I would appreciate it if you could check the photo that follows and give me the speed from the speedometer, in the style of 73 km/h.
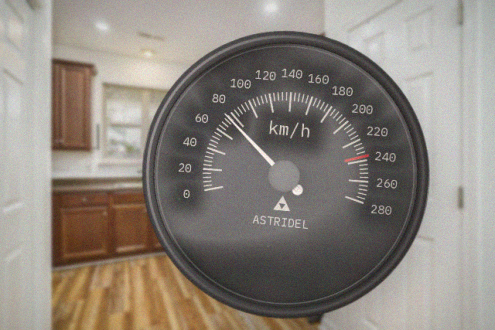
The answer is 76 km/h
